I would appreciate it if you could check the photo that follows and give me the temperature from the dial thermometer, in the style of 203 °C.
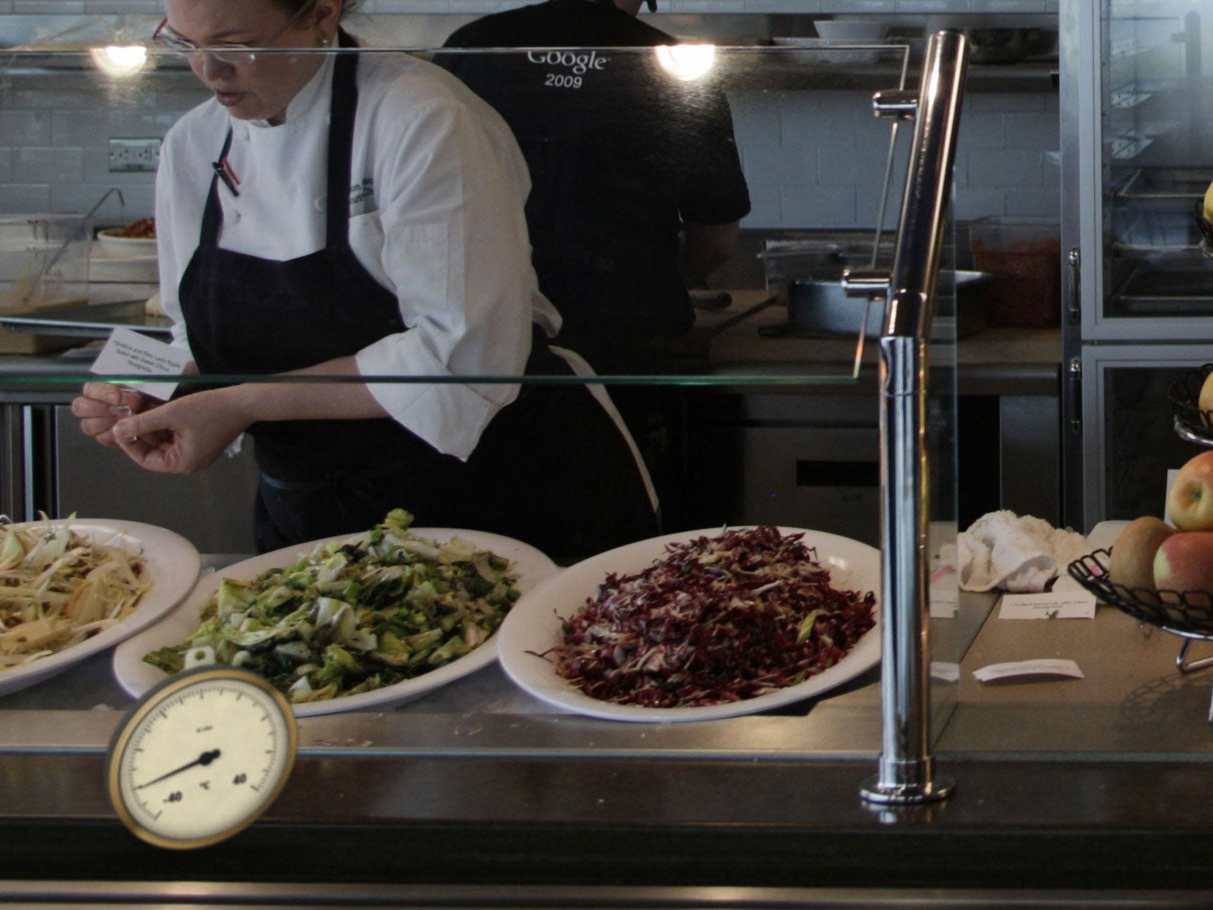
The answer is -30 °C
